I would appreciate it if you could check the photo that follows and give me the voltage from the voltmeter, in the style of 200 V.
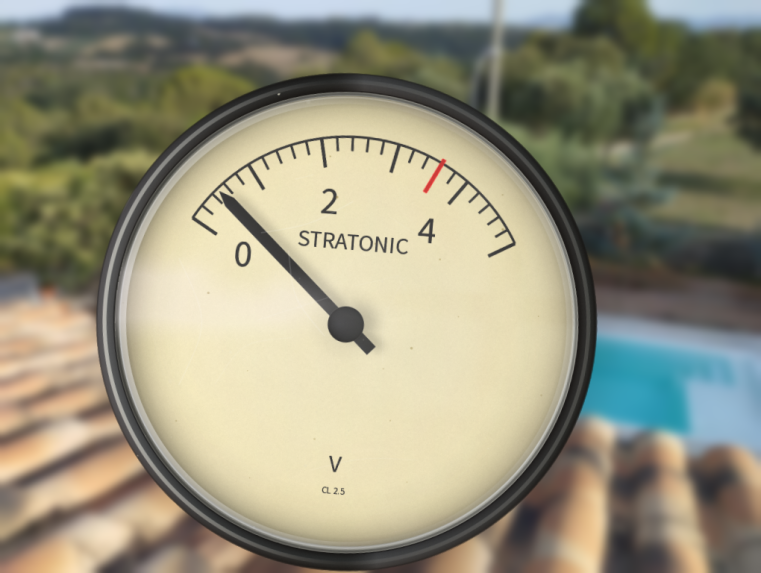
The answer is 0.5 V
